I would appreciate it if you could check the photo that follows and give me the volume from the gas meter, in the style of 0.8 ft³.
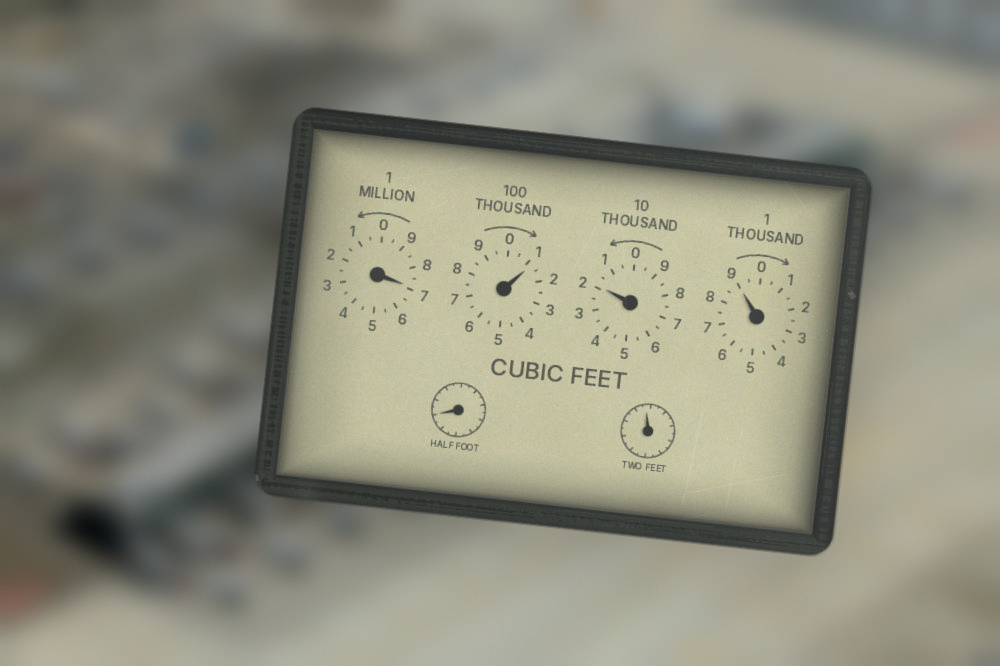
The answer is 711900 ft³
